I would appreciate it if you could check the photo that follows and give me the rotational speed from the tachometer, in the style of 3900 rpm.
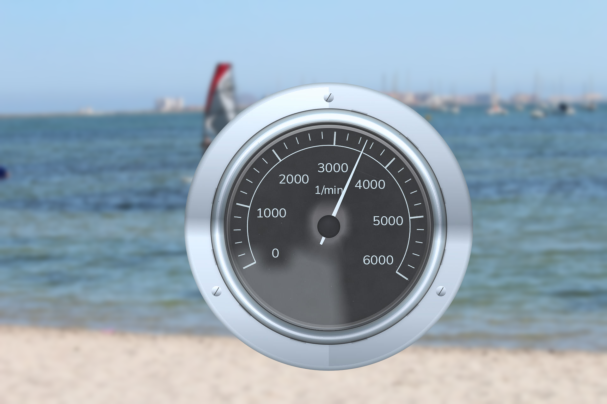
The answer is 3500 rpm
